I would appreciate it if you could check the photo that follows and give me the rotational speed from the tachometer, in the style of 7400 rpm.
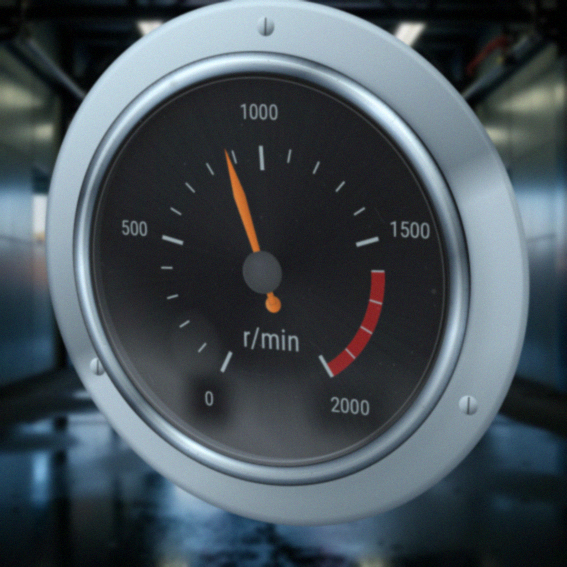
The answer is 900 rpm
